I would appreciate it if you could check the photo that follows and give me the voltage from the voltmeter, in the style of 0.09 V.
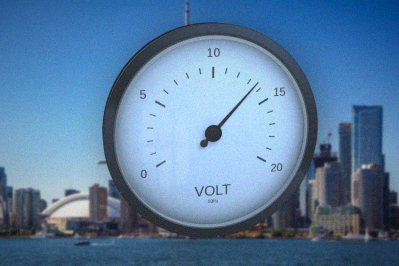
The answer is 13.5 V
